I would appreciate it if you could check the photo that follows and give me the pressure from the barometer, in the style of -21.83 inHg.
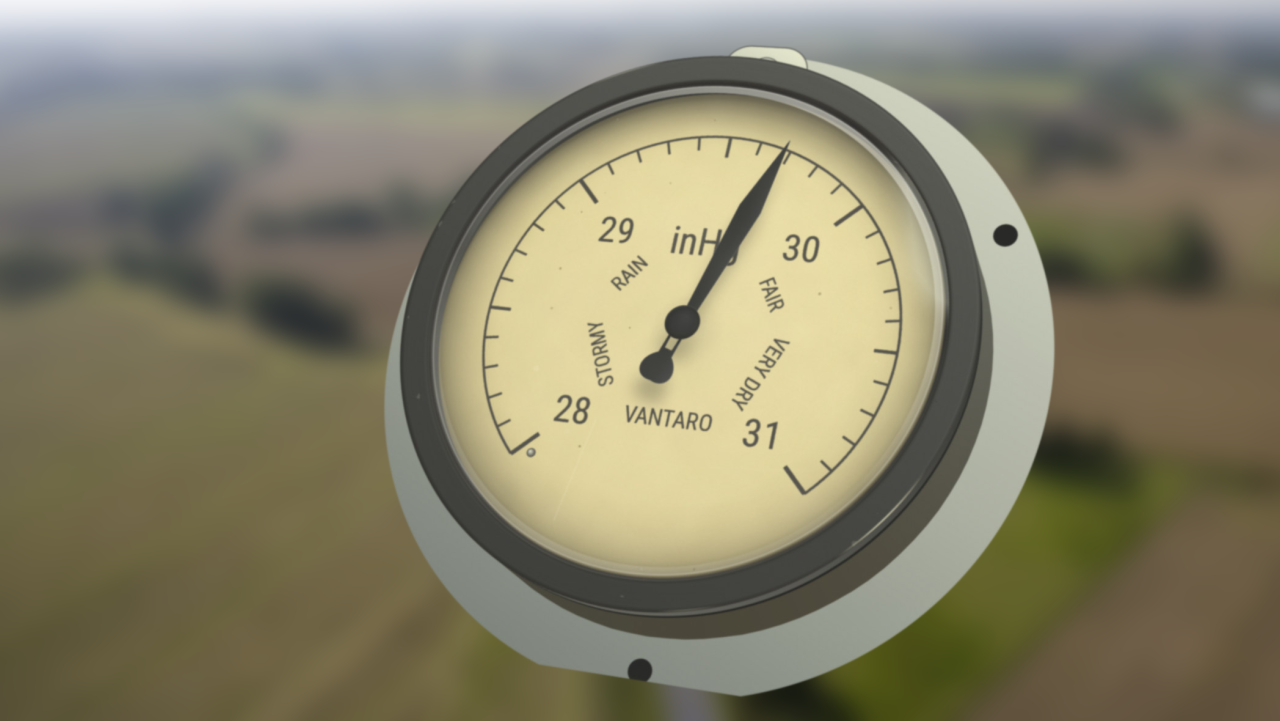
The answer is 29.7 inHg
